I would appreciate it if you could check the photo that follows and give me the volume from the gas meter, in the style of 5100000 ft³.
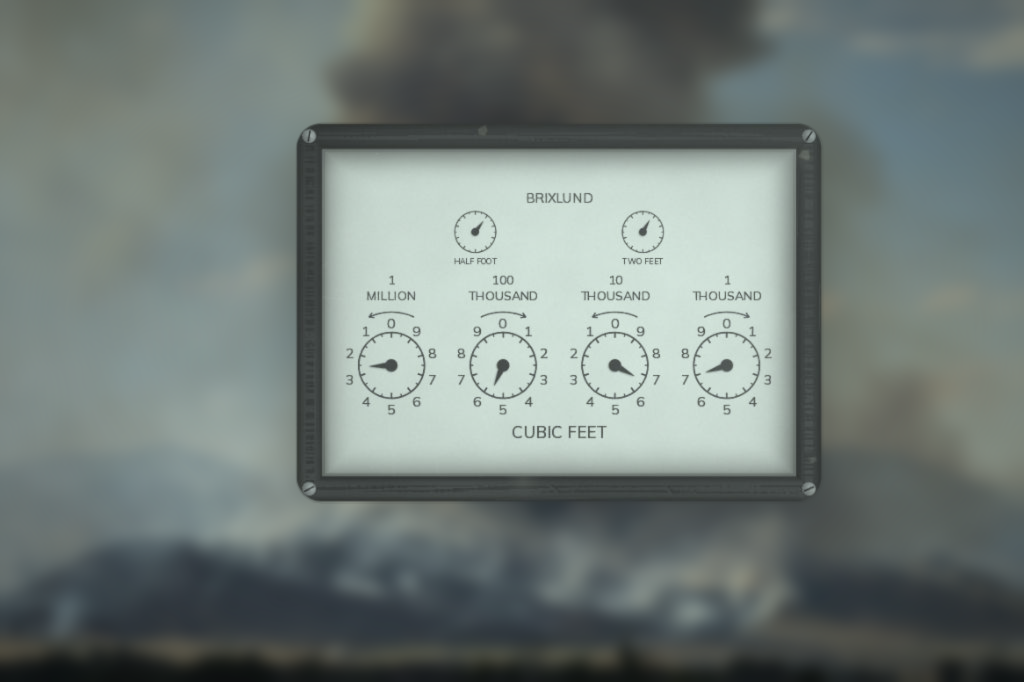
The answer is 256700 ft³
